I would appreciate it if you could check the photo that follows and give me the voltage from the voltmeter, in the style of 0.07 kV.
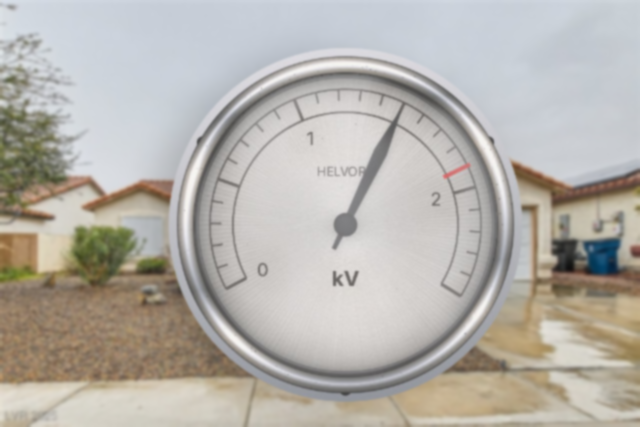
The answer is 1.5 kV
